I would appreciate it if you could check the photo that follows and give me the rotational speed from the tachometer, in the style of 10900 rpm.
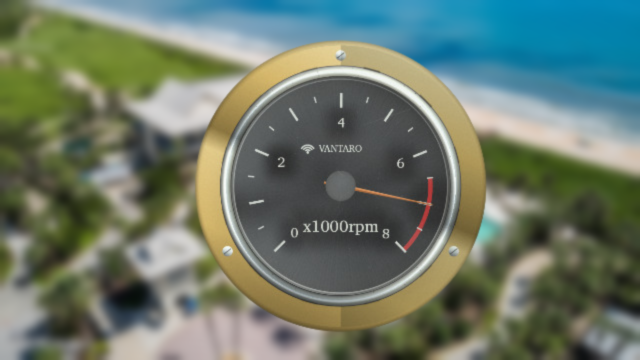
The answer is 7000 rpm
